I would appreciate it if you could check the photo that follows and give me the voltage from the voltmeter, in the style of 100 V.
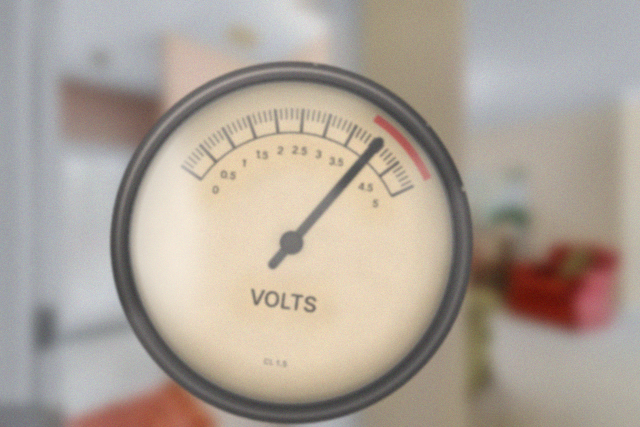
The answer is 4 V
